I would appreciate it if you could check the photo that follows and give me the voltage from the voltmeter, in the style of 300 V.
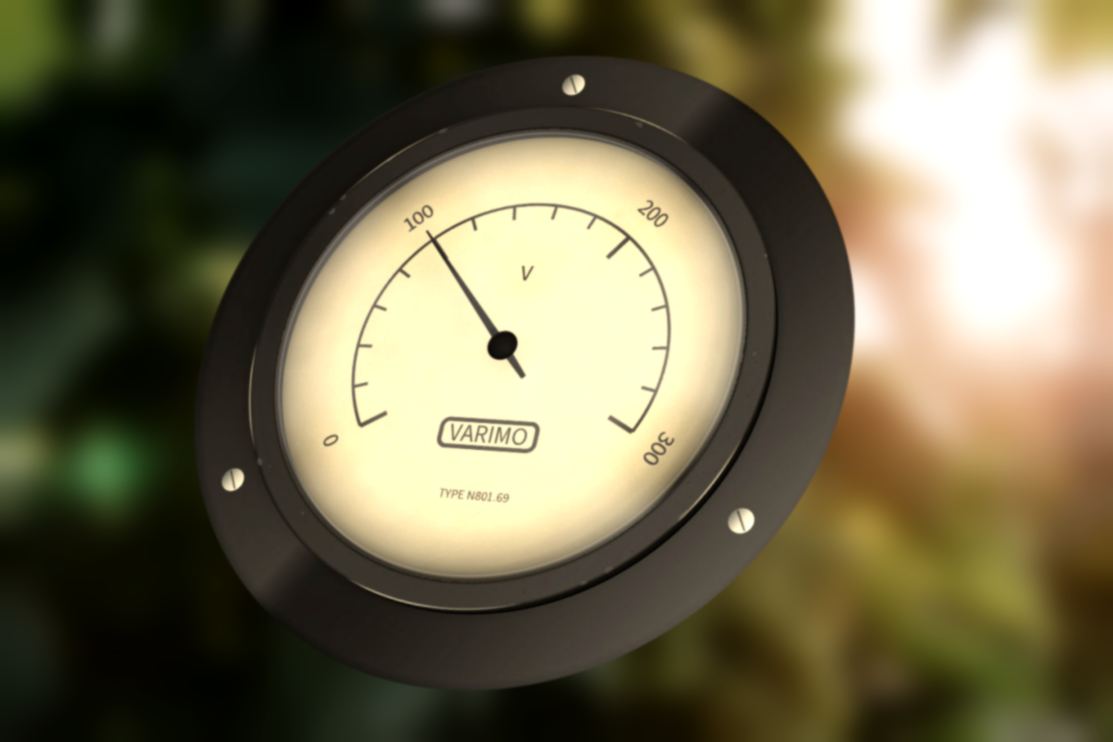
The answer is 100 V
